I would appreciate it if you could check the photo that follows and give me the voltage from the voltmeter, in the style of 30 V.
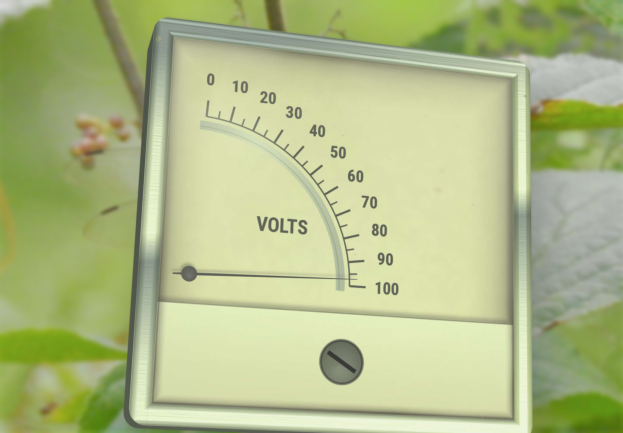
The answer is 97.5 V
